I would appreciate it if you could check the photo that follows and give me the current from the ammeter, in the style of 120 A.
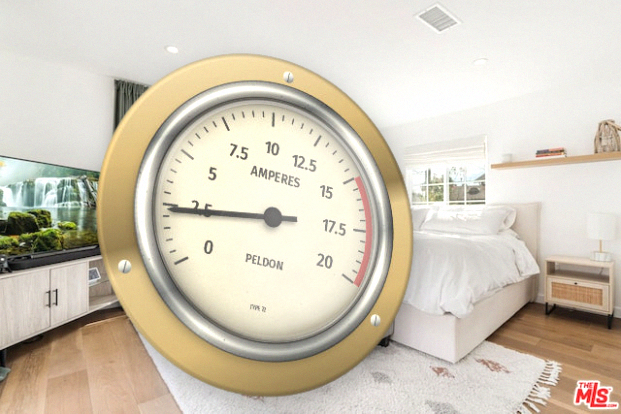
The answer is 2.25 A
